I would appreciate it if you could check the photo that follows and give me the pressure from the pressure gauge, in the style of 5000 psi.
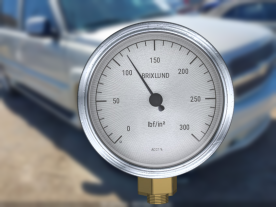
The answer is 115 psi
